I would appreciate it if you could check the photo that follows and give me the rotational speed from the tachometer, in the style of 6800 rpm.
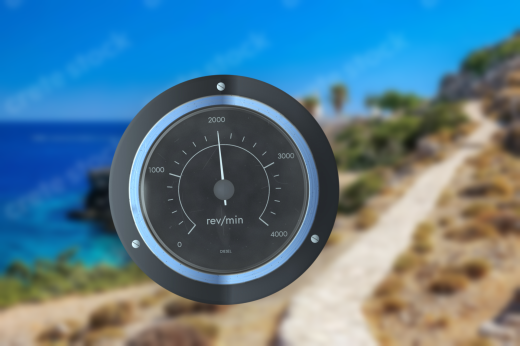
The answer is 2000 rpm
